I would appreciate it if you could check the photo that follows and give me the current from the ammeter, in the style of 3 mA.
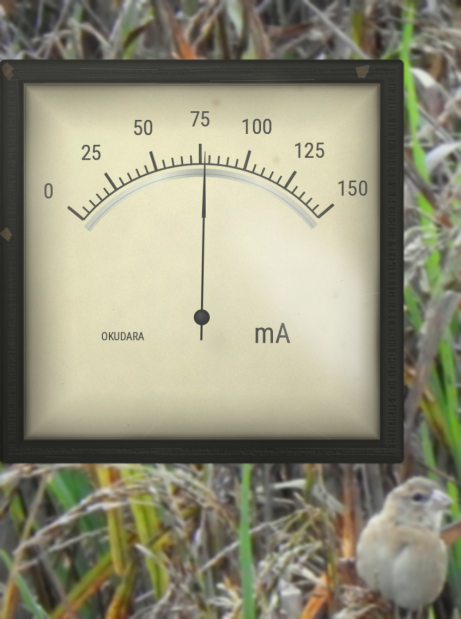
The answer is 77.5 mA
